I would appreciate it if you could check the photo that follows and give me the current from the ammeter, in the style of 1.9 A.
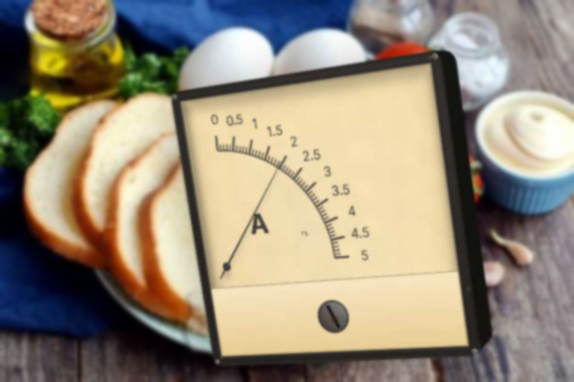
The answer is 2 A
